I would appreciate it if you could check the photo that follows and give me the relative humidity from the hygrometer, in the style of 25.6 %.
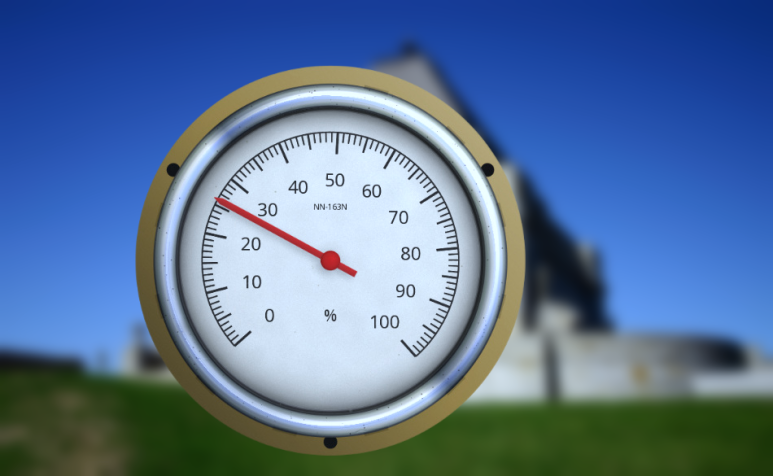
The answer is 26 %
